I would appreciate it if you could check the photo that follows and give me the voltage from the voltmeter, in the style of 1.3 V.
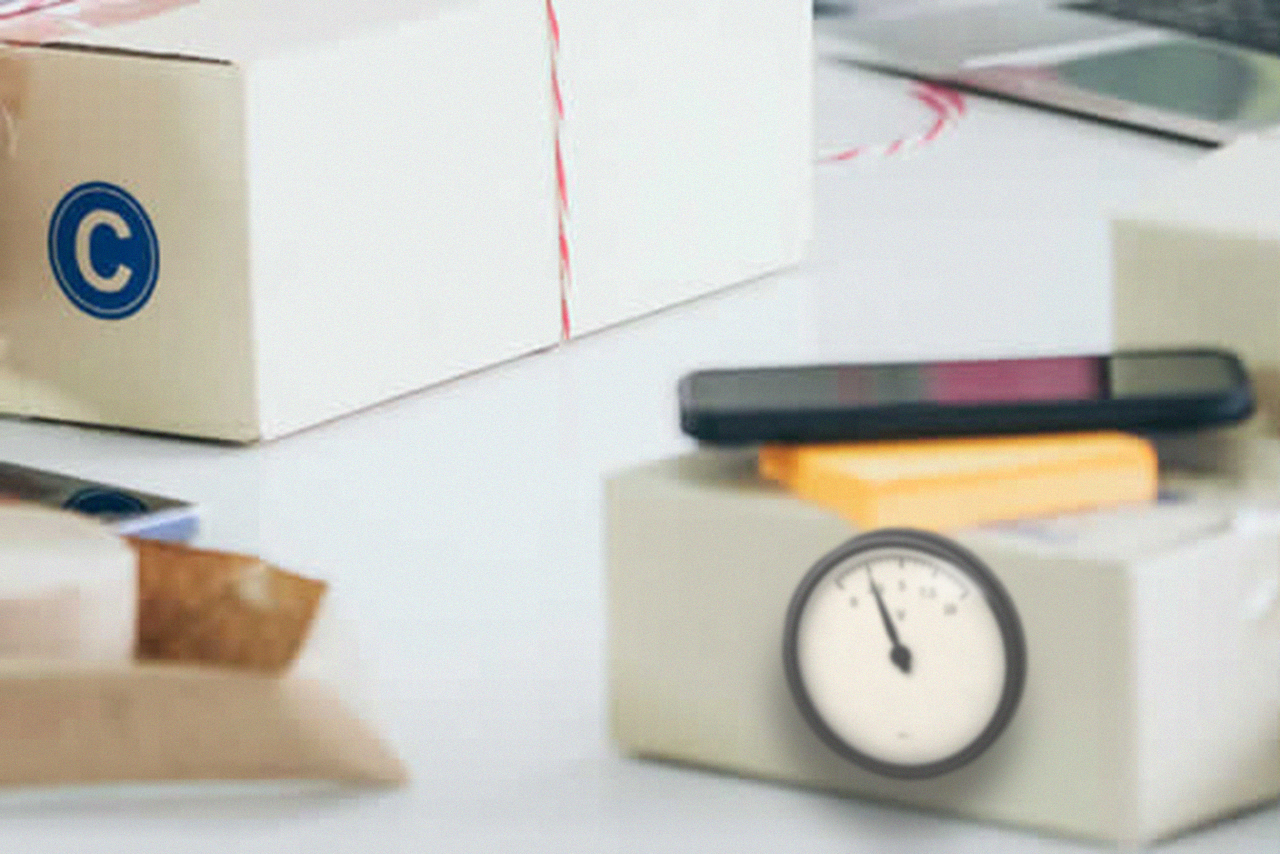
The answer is 2.5 V
